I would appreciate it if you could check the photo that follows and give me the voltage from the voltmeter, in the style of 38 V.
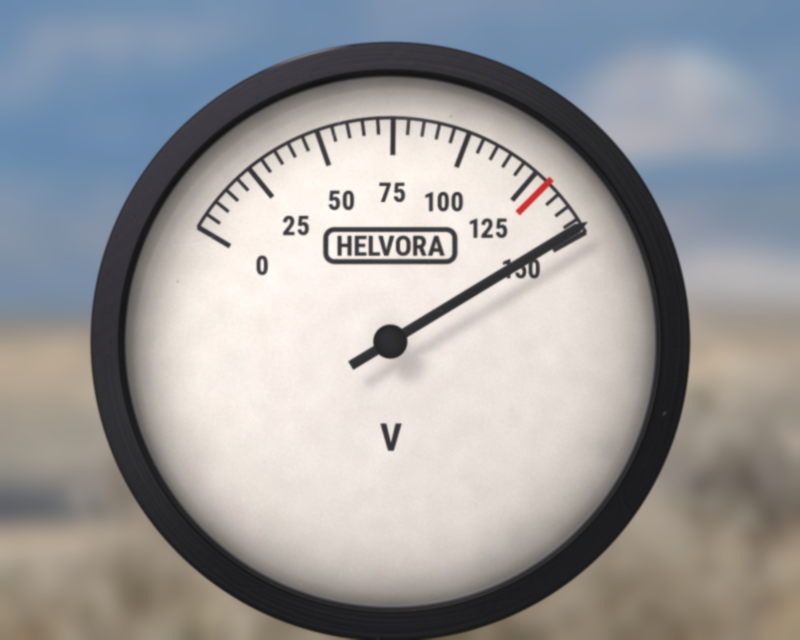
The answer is 147.5 V
